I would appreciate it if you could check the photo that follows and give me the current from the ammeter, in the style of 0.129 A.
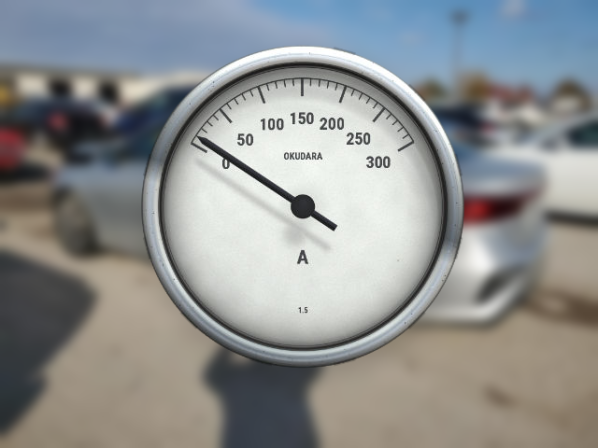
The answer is 10 A
